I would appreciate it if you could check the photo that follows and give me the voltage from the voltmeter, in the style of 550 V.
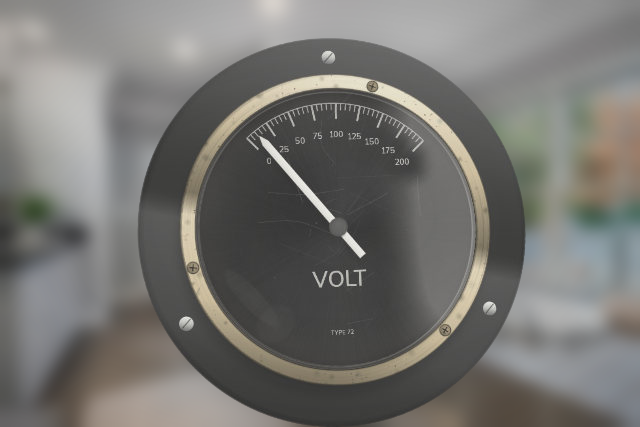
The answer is 10 V
